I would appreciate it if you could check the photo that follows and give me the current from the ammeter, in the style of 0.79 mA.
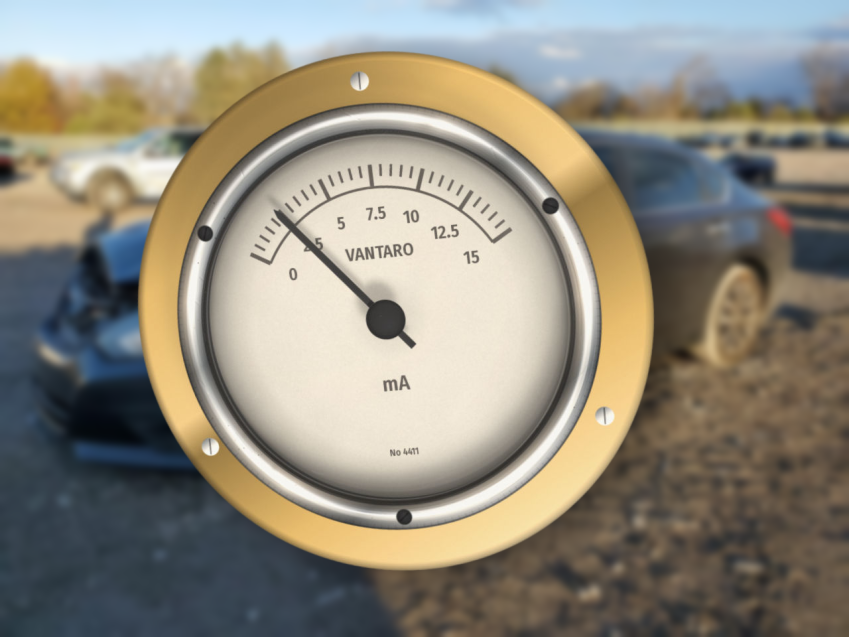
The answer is 2.5 mA
